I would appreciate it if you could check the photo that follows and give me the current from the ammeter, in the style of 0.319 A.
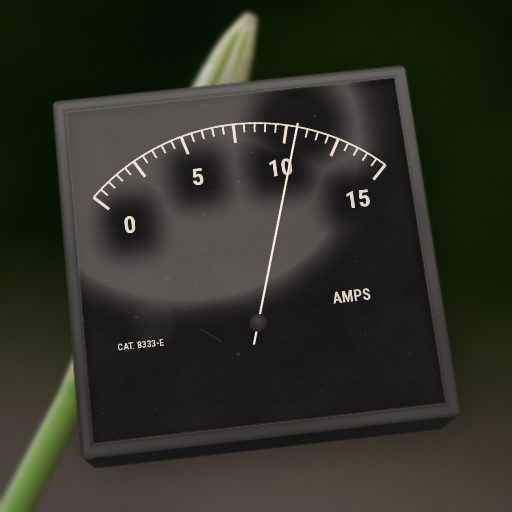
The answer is 10.5 A
